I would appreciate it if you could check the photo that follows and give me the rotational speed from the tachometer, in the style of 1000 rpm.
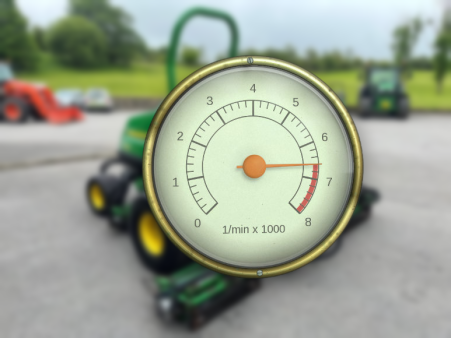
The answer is 6600 rpm
